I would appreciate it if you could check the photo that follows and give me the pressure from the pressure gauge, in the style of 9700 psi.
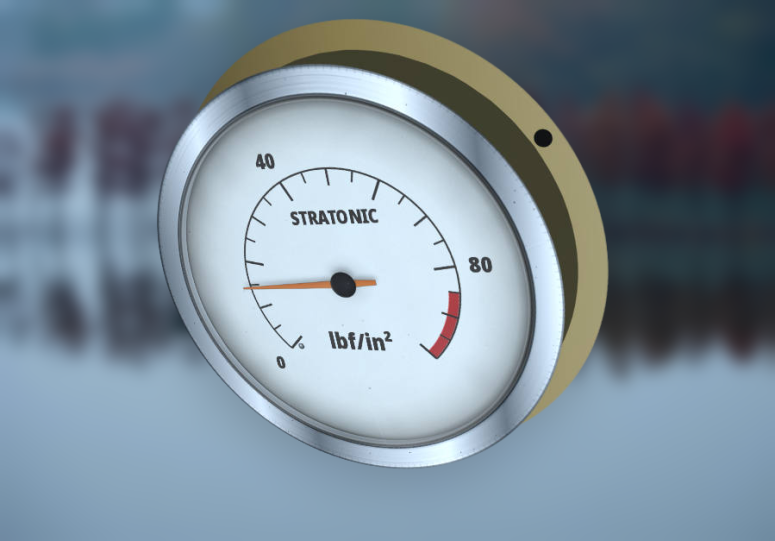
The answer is 15 psi
